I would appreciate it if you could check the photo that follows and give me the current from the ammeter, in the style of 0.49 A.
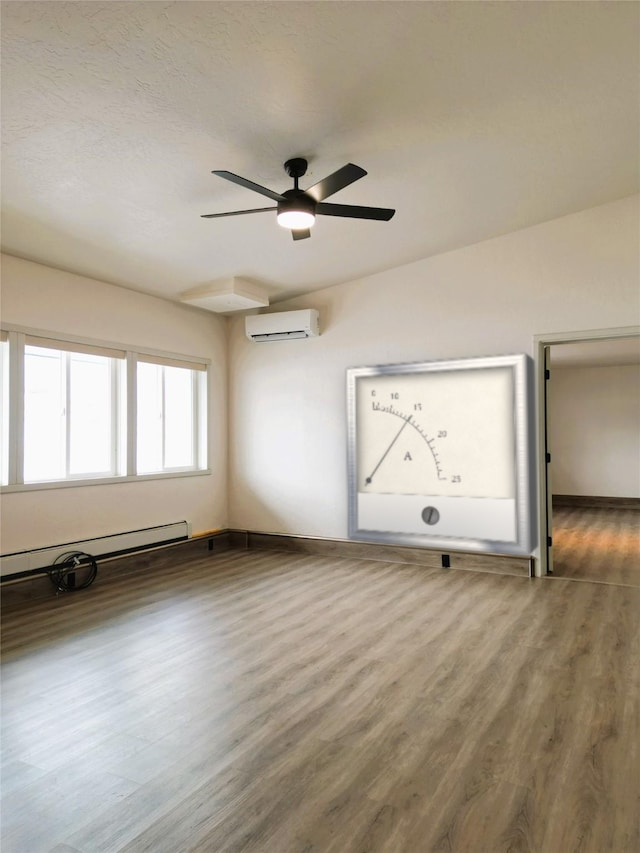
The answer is 15 A
